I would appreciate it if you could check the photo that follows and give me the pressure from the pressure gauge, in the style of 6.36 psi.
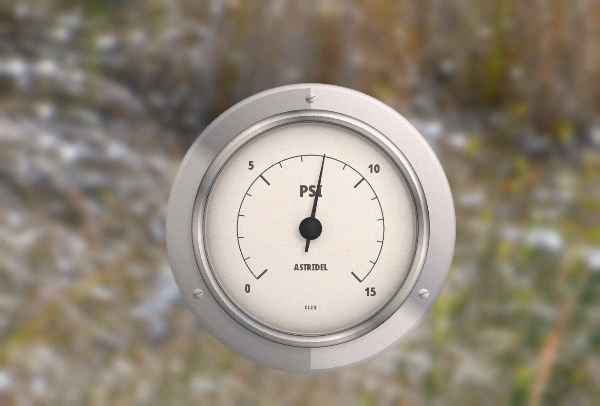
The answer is 8 psi
